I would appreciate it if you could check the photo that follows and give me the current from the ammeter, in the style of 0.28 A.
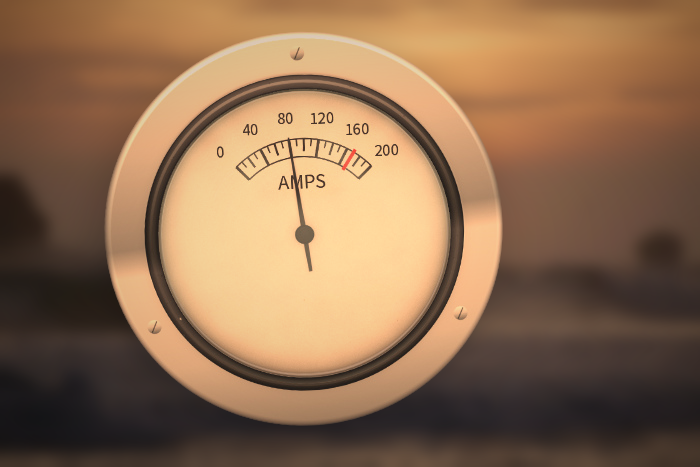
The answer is 80 A
